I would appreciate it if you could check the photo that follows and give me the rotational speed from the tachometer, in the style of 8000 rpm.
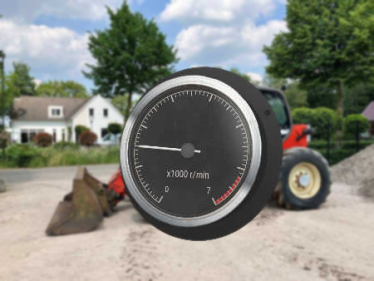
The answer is 1500 rpm
